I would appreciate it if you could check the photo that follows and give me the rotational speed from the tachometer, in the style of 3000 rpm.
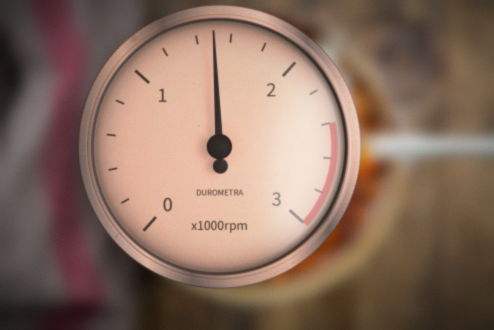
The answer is 1500 rpm
